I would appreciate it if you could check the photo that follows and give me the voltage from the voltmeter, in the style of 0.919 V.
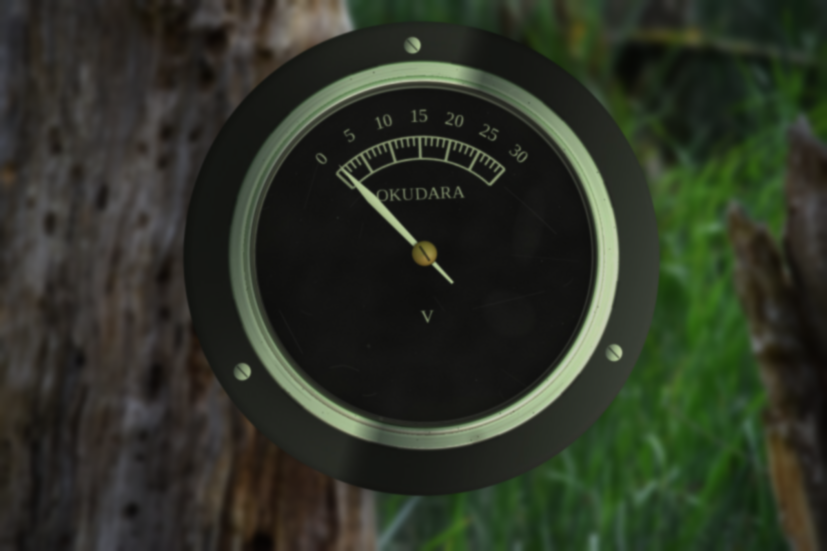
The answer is 1 V
